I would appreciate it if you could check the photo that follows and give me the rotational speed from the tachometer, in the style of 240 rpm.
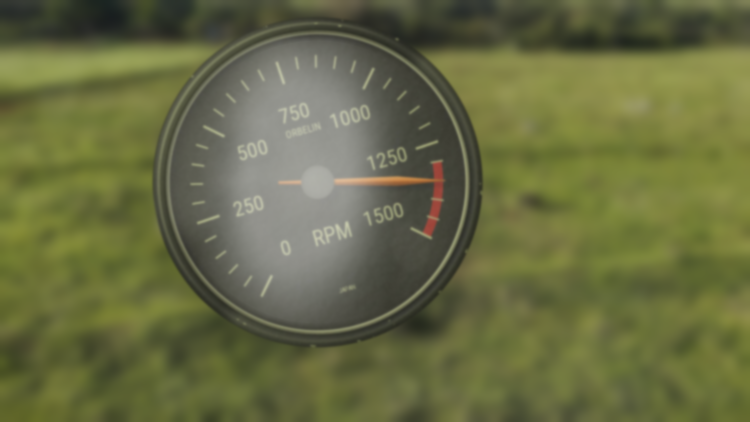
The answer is 1350 rpm
